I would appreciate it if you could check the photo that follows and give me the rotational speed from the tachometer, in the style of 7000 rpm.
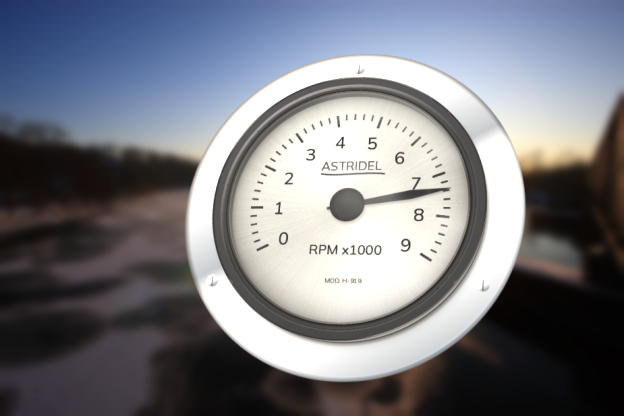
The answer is 7400 rpm
